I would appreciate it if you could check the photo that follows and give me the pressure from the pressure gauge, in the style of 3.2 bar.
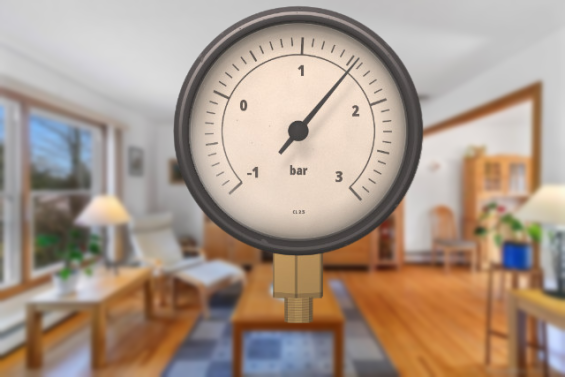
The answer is 1.55 bar
